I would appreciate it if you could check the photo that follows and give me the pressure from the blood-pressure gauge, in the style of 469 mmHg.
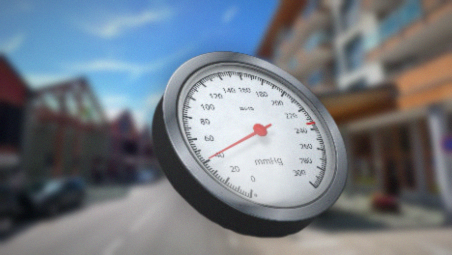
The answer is 40 mmHg
